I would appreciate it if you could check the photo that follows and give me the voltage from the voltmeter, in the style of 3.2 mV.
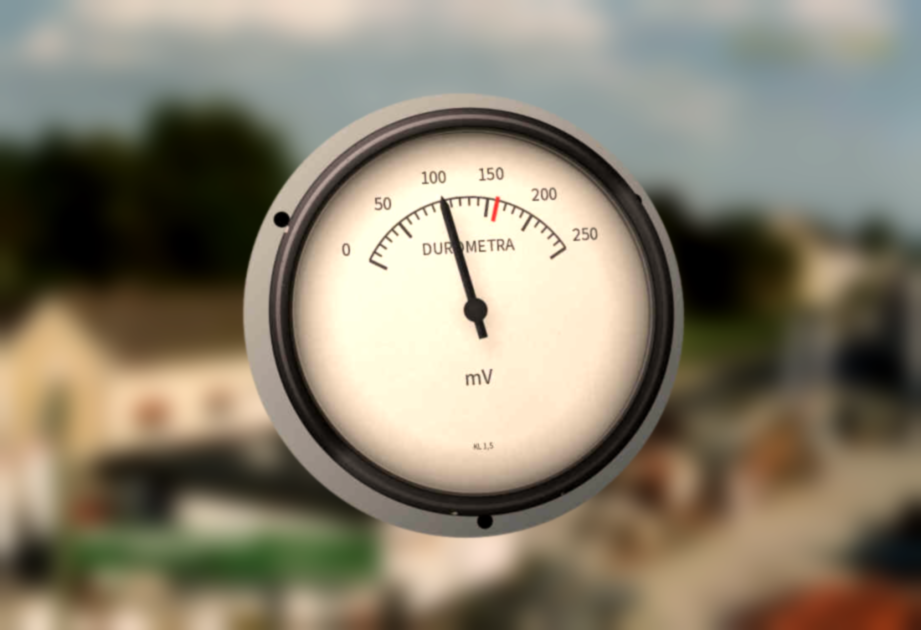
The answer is 100 mV
